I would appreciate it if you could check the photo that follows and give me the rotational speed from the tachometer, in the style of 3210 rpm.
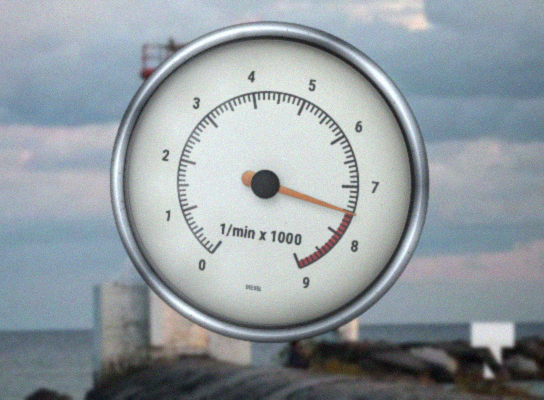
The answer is 7500 rpm
